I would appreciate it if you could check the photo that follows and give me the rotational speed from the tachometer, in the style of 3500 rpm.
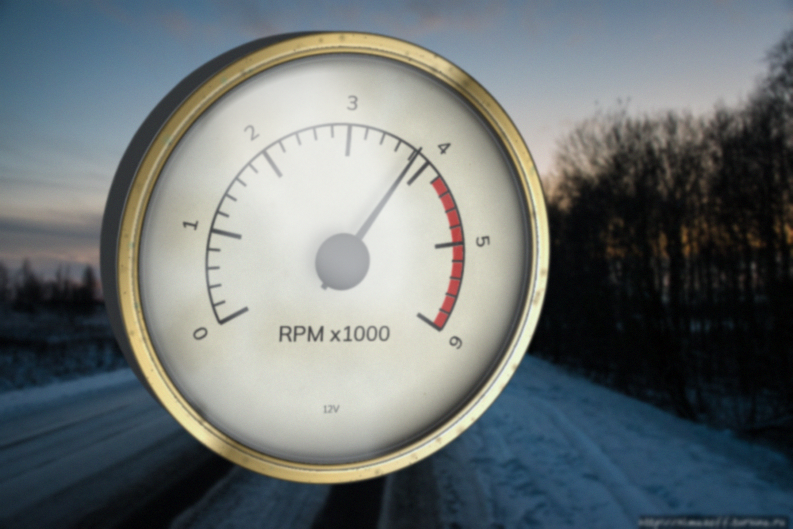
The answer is 3800 rpm
